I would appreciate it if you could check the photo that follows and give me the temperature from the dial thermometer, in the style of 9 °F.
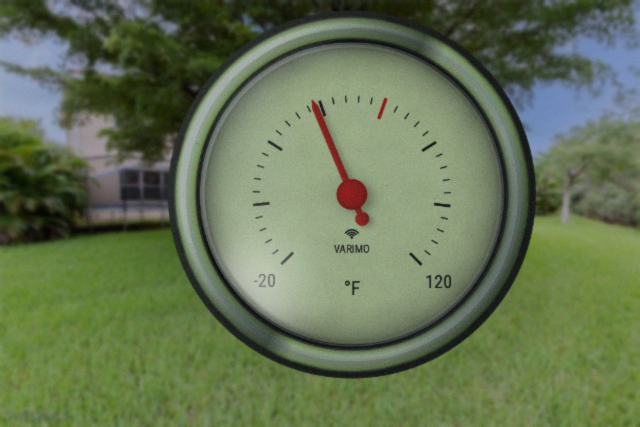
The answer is 38 °F
